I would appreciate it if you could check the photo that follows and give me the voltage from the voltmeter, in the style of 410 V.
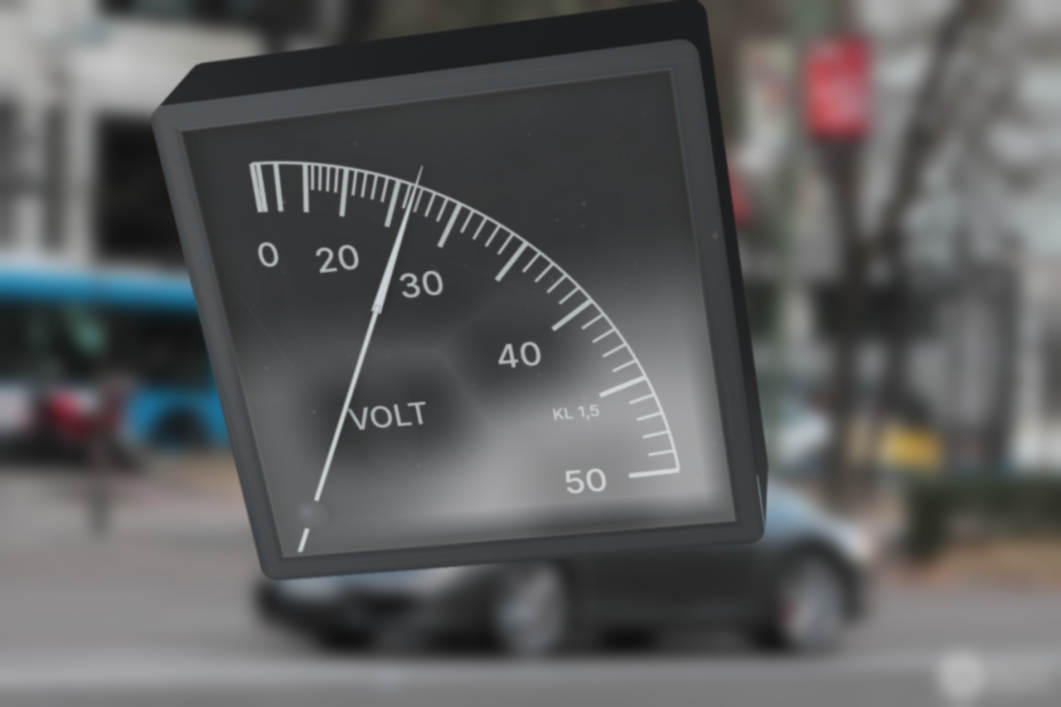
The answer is 26.5 V
